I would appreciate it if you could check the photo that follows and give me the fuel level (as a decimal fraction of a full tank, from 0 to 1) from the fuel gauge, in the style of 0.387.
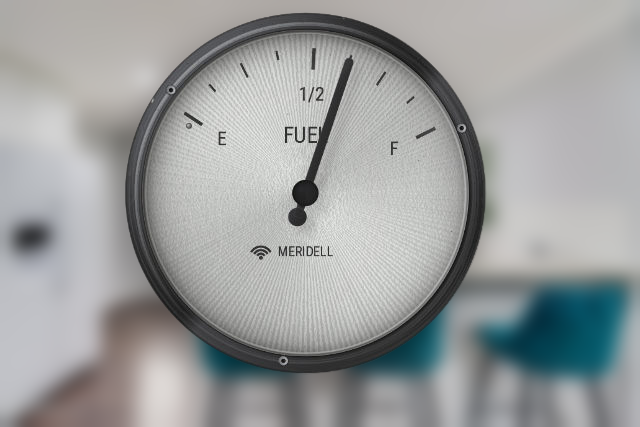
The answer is 0.625
